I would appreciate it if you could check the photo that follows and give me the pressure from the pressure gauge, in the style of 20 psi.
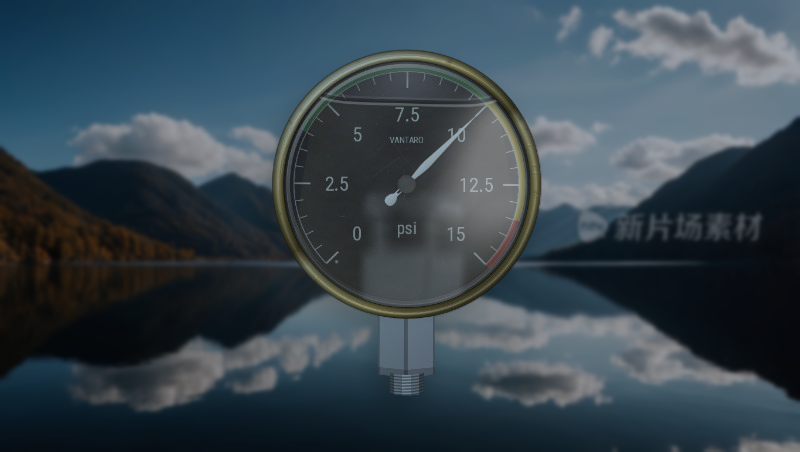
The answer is 10 psi
